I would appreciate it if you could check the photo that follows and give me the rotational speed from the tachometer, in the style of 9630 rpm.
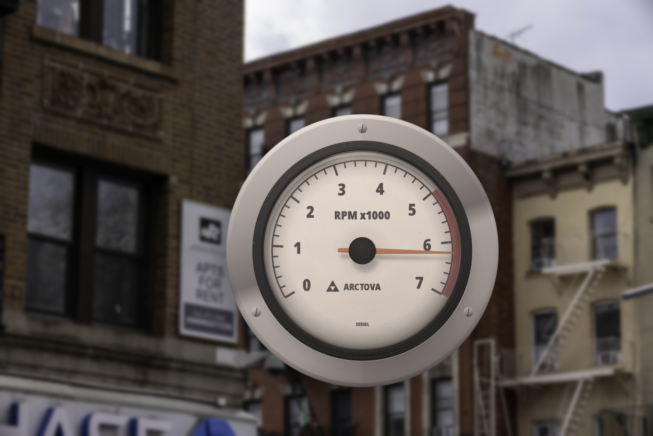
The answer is 6200 rpm
